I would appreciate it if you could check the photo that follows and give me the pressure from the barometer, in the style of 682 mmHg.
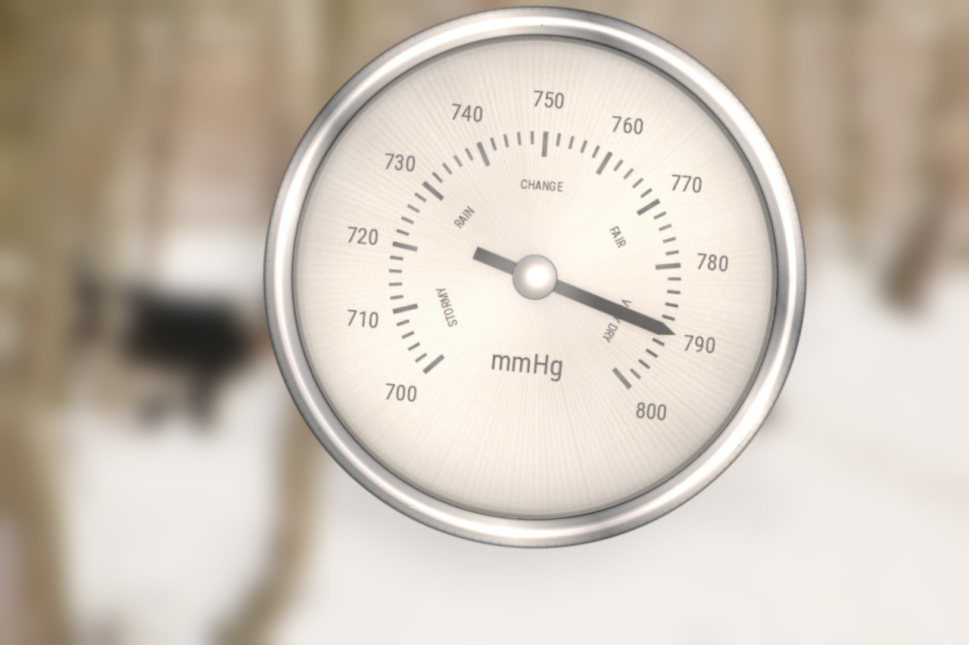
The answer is 790 mmHg
